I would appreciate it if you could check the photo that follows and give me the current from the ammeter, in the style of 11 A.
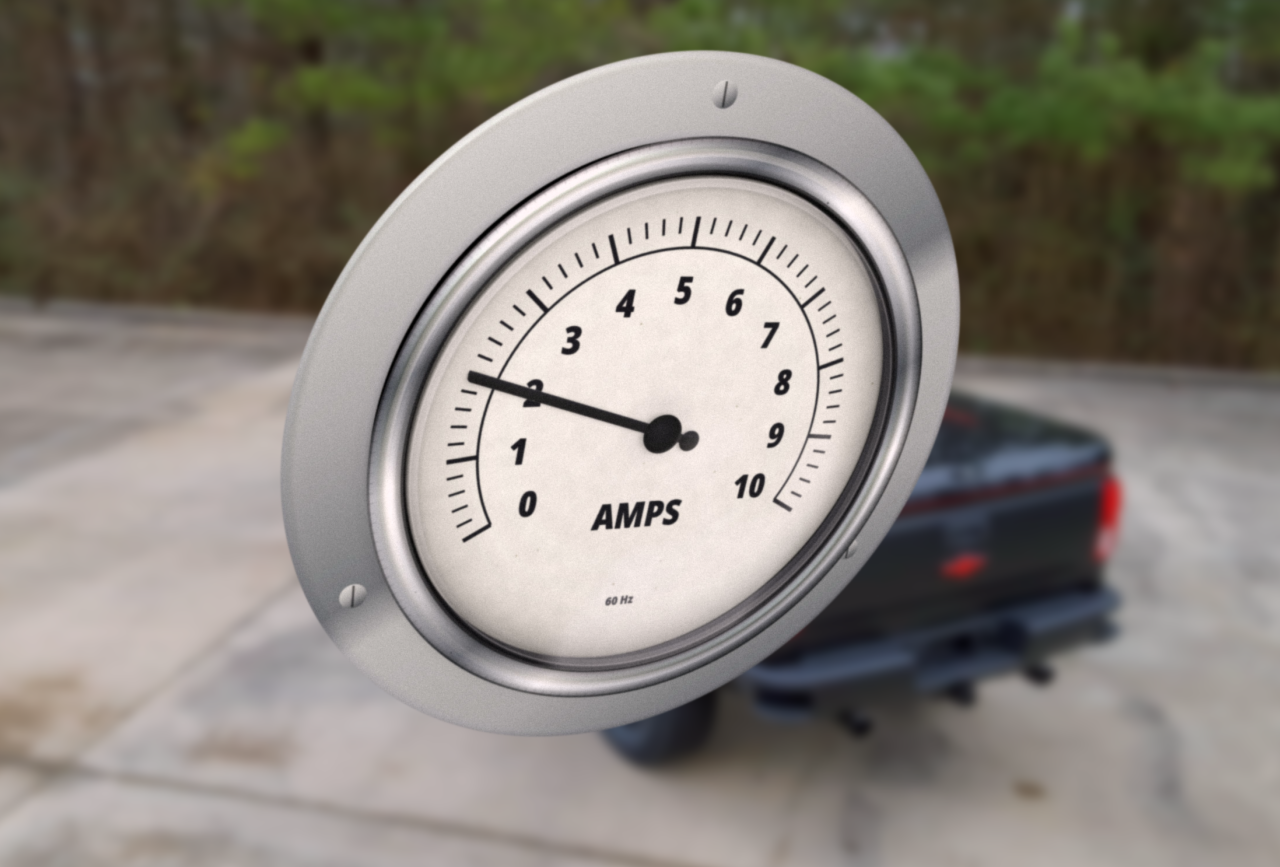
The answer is 2 A
